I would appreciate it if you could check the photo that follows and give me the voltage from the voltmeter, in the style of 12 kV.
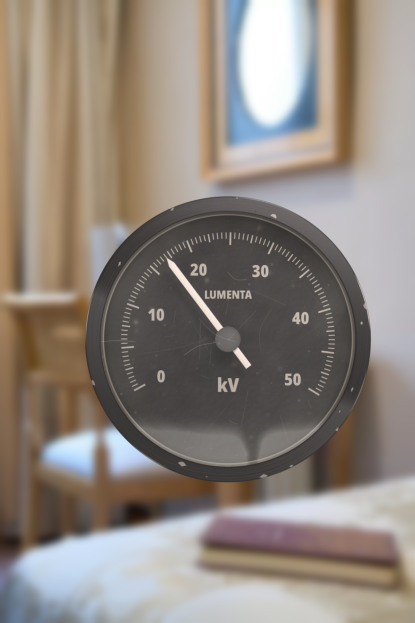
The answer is 17 kV
